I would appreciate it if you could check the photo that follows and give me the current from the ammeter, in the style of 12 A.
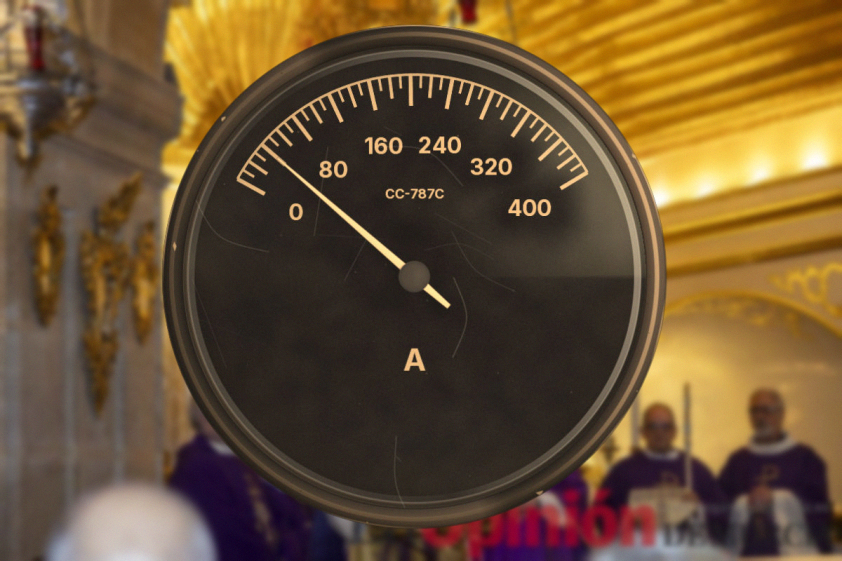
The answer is 40 A
